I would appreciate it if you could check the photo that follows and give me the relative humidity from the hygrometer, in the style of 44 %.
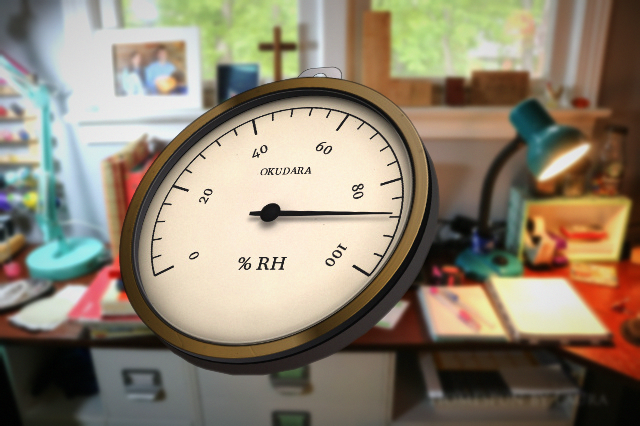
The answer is 88 %
